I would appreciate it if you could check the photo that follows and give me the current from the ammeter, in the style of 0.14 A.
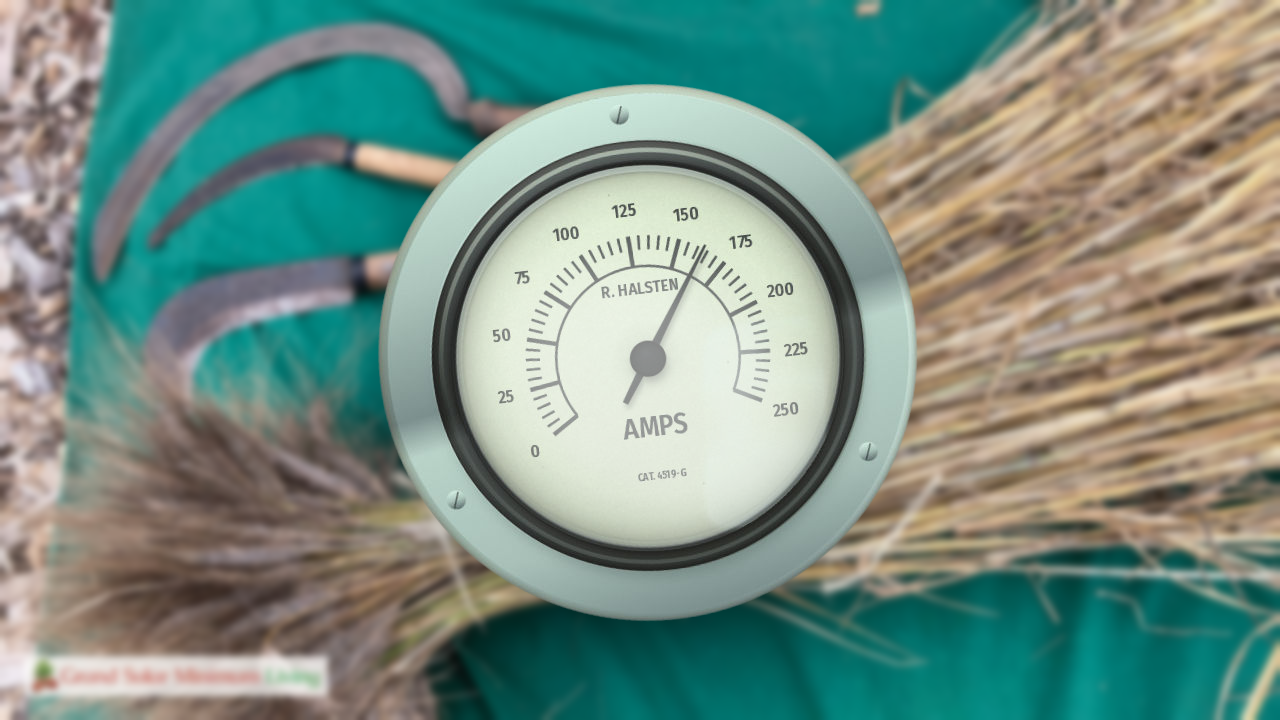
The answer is 162.5 A
